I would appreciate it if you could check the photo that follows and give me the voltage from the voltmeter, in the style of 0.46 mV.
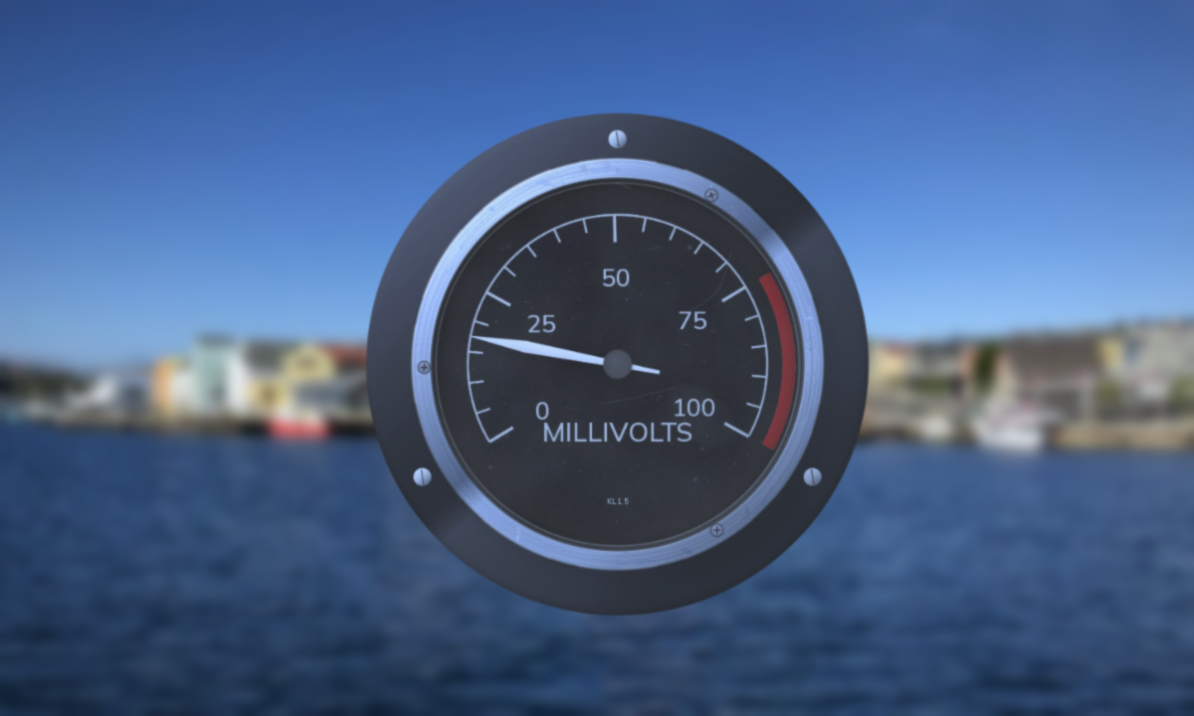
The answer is 17.5 mV
